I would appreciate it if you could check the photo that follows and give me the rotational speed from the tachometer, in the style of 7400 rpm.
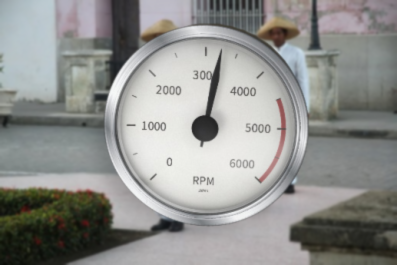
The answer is 3250 rpm
